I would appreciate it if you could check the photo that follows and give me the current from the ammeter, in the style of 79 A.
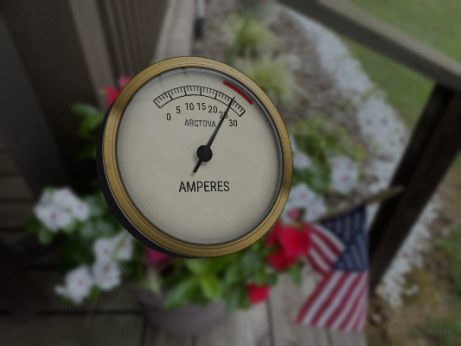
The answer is 25 A
